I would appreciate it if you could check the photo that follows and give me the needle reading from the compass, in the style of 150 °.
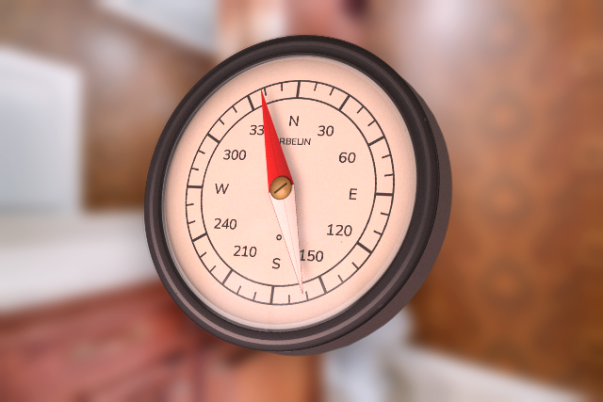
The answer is 340 °
